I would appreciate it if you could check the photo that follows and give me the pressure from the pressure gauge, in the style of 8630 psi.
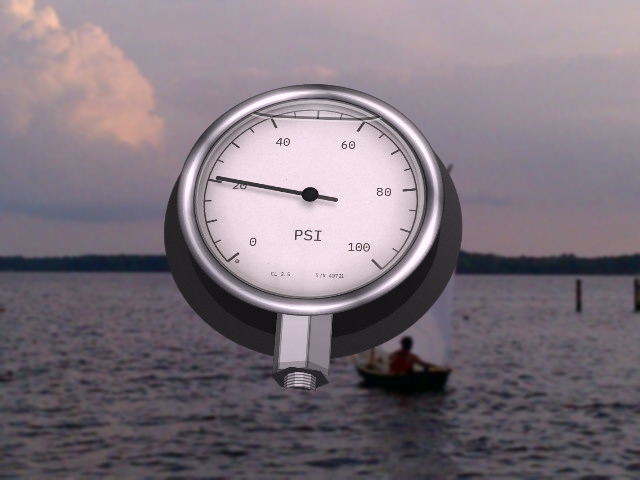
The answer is 20 psi
